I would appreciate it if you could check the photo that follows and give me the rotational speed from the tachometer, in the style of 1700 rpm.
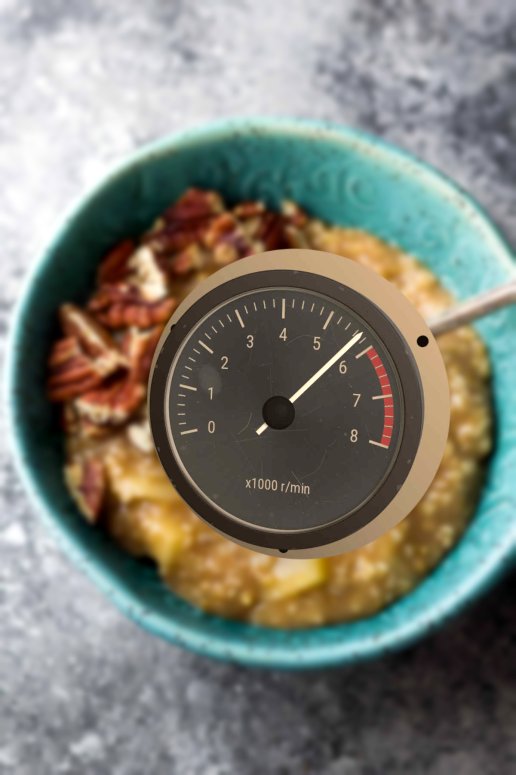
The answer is 5700 rpm
